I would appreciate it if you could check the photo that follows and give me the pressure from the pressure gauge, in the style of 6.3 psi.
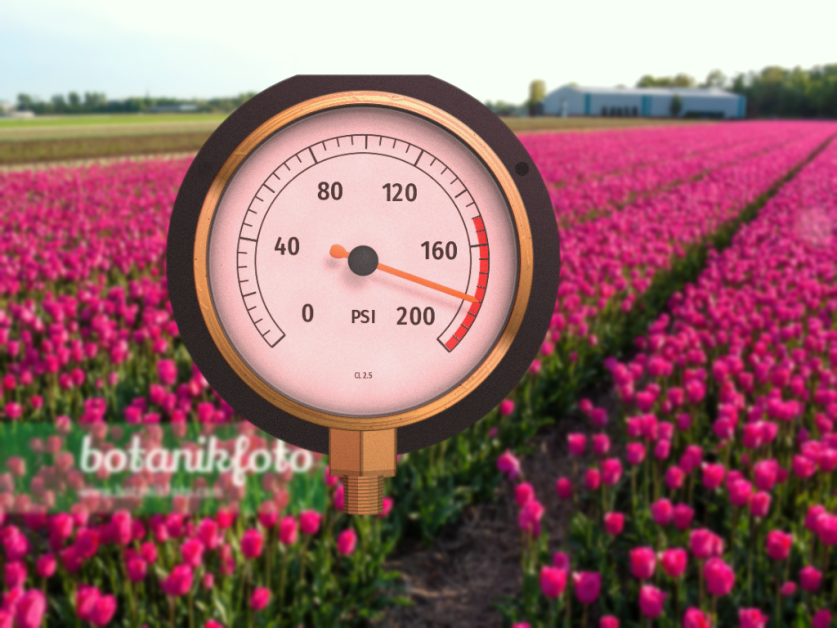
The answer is 180 psi
